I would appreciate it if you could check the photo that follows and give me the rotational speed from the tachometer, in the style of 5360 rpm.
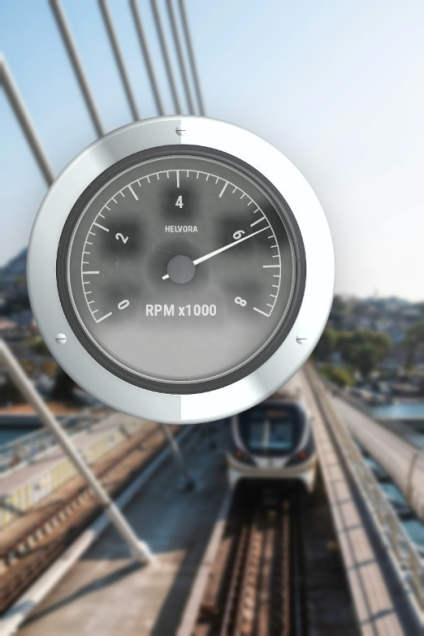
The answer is 6200 rpm
